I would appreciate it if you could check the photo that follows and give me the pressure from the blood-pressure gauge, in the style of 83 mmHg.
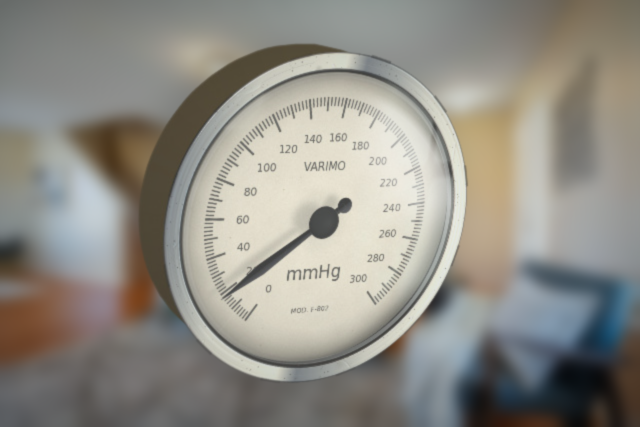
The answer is 20 mmHg
